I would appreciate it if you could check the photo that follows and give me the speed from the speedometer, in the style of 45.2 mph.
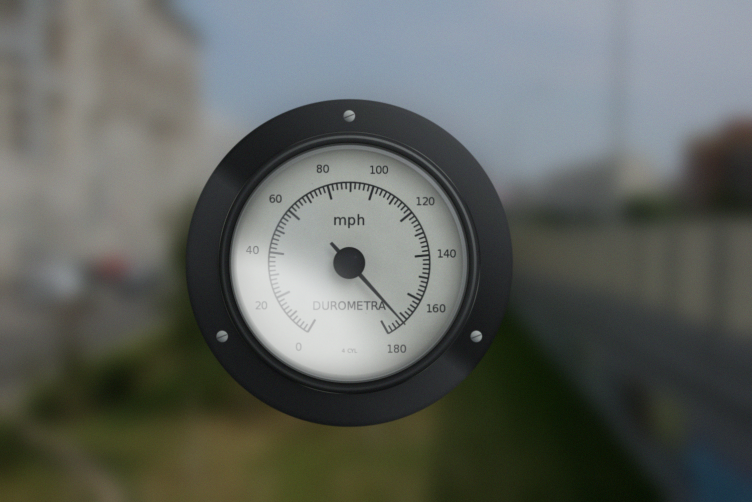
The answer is 172 mph
